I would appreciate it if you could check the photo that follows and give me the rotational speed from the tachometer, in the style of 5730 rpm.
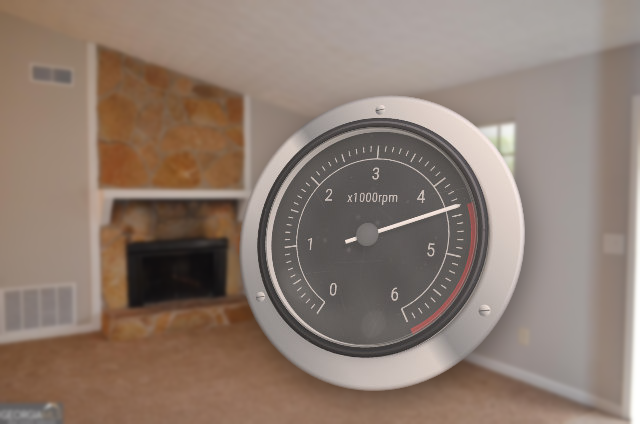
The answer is 4400 rpm
